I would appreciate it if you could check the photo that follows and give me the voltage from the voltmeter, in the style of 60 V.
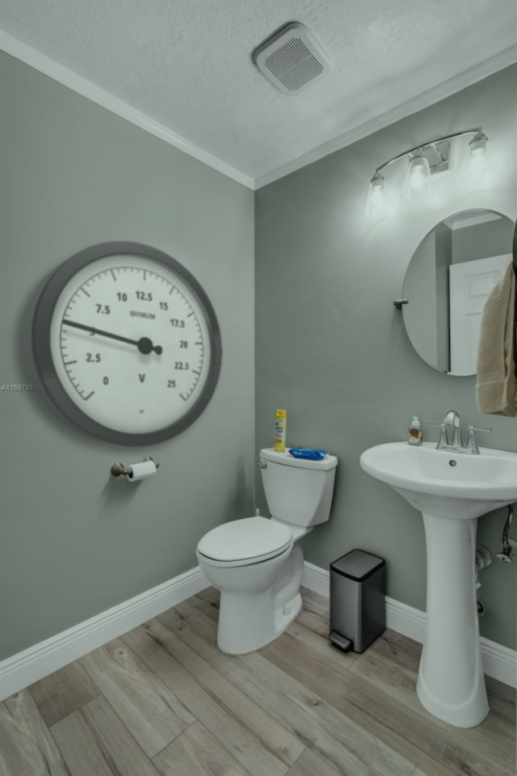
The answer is 5 V
